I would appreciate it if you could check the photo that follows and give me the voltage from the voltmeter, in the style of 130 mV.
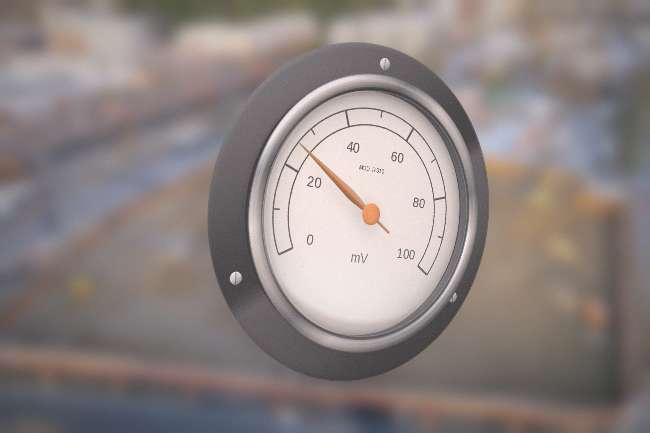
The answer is 25 mV
